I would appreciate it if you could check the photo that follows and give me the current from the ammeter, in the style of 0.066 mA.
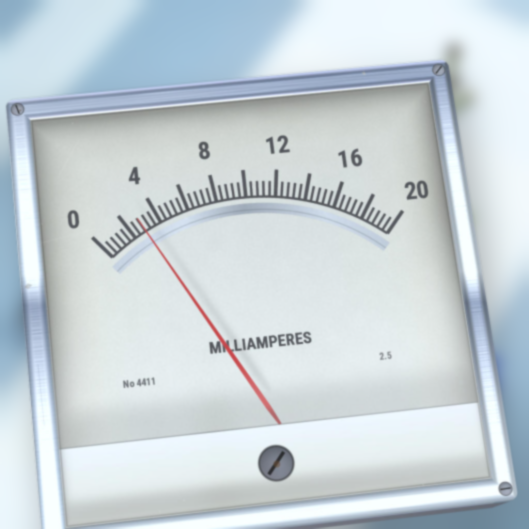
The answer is 2.8 mA
